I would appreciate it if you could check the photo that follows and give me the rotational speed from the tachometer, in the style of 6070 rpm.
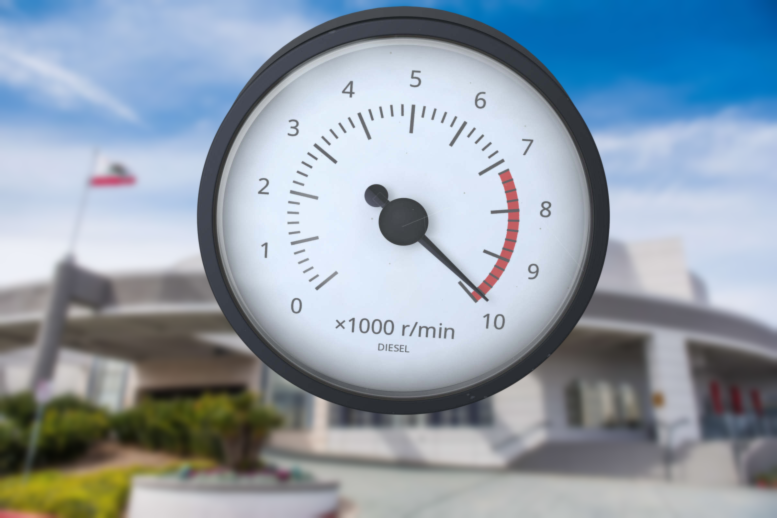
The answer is 9800 rpm
